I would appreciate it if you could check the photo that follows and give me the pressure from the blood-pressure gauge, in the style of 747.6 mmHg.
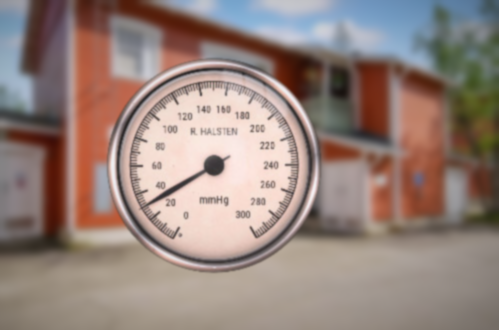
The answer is 30 mmHg
